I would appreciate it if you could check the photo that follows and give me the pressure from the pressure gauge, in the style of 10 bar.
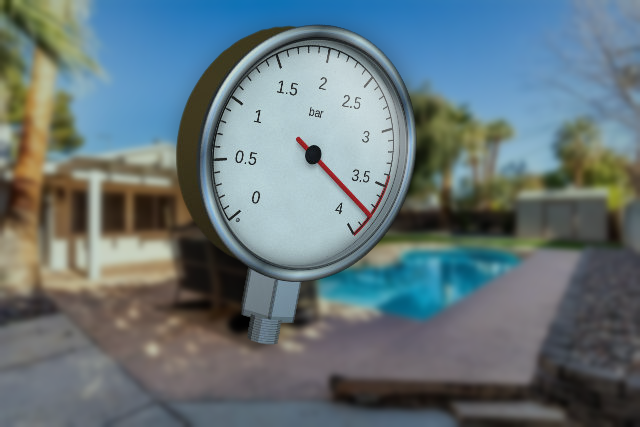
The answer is 3.8 bar
